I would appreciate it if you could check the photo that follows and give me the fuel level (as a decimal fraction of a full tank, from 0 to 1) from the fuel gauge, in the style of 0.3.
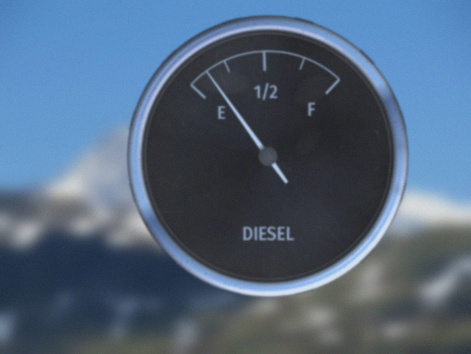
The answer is 0.125
